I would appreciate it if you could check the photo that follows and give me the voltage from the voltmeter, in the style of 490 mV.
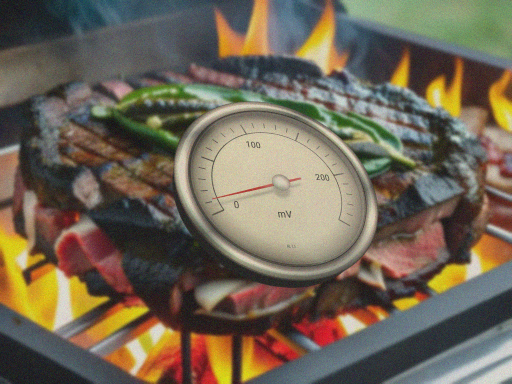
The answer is 10 mV
